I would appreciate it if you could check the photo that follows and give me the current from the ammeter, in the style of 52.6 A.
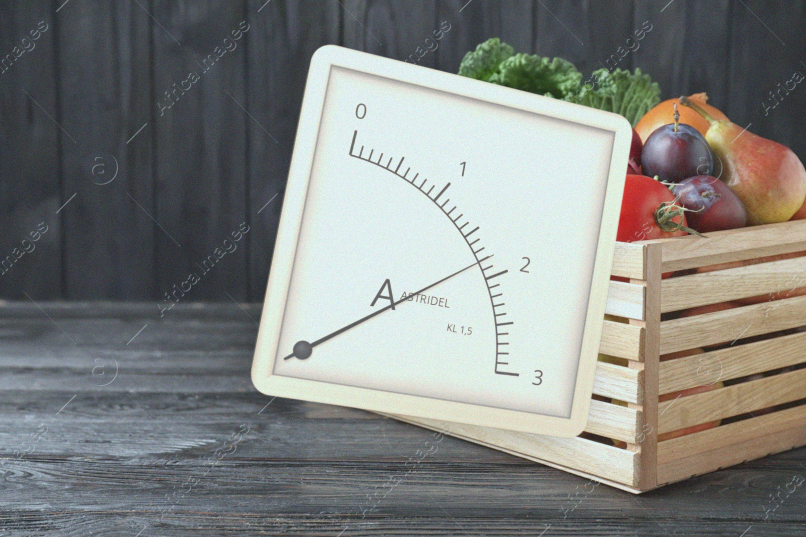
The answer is 1.8 A
